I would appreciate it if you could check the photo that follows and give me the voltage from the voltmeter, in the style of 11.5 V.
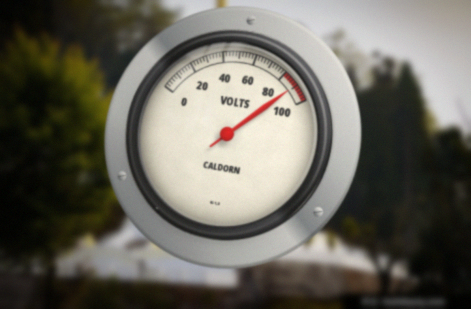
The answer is 90 V
